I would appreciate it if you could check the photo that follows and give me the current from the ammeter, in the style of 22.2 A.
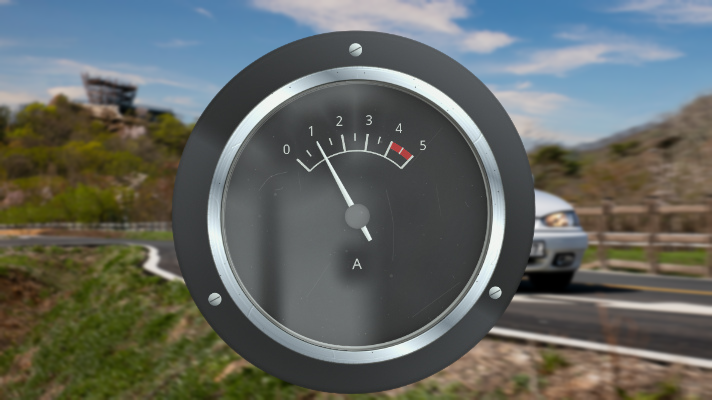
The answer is 1 A
